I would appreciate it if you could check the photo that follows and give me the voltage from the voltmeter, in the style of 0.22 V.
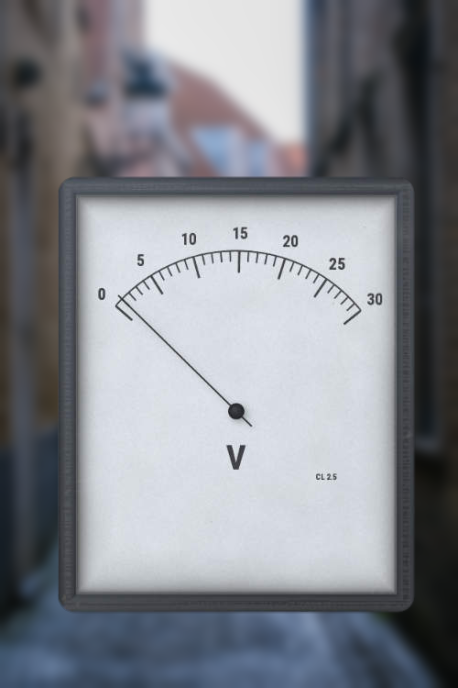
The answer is 1 V
